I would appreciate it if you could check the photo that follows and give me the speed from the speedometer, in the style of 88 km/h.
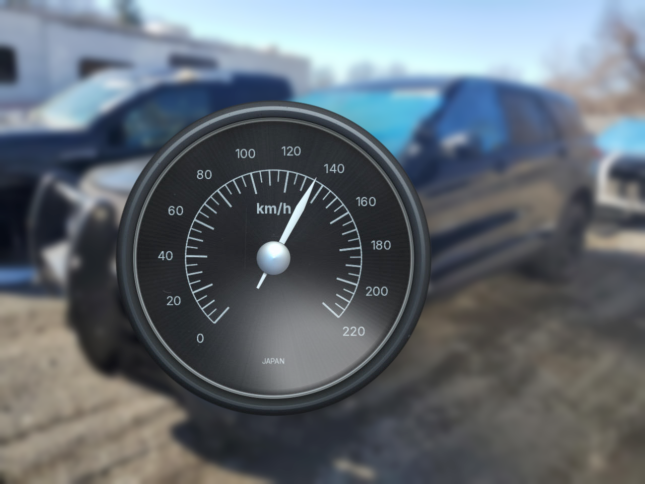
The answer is 135 km/h
